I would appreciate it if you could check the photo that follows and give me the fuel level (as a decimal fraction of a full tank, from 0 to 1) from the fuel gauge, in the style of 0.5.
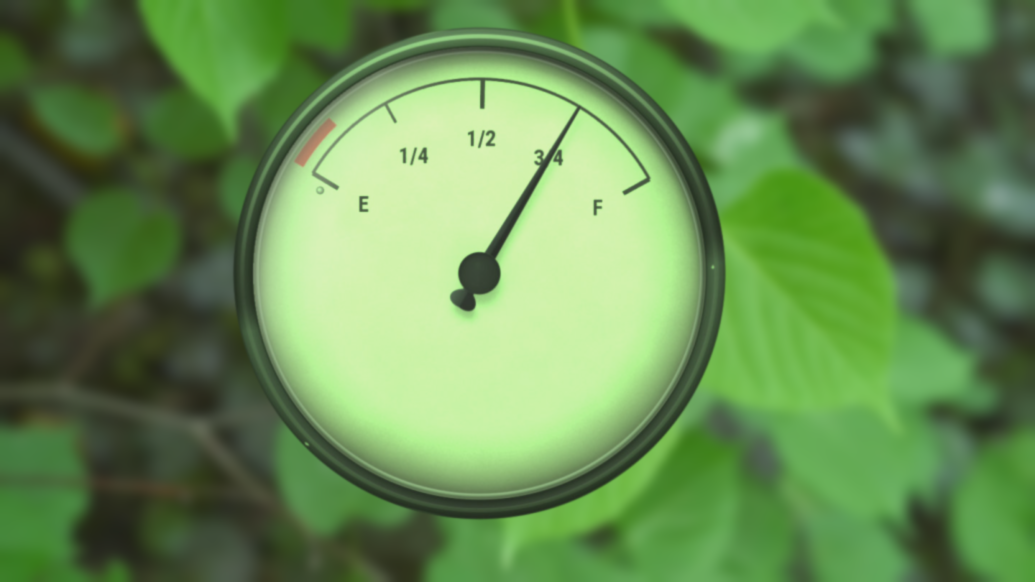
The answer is 0.75
